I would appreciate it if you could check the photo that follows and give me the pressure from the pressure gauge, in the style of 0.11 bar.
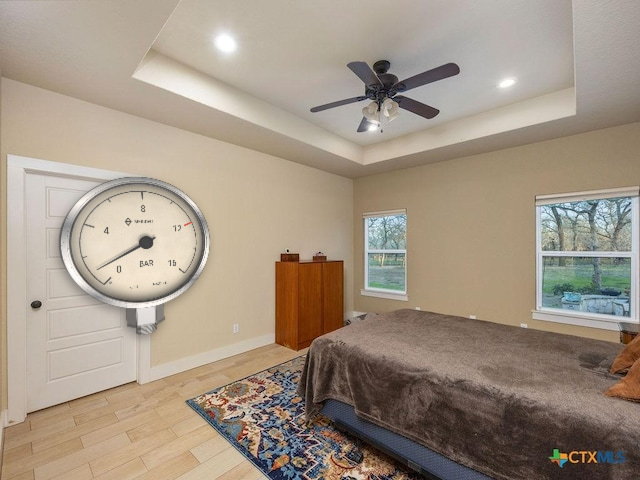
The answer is 1 bar
